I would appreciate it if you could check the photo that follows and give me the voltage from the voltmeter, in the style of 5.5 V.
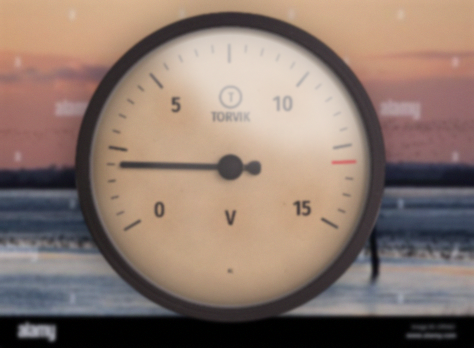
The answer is 2 V
